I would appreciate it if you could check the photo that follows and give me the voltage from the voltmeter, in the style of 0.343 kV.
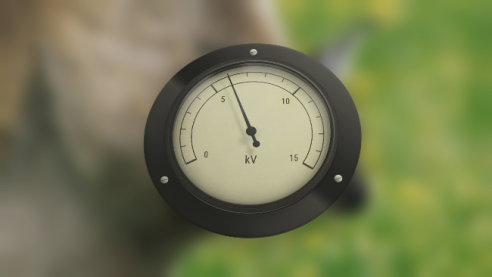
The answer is 6 kV
